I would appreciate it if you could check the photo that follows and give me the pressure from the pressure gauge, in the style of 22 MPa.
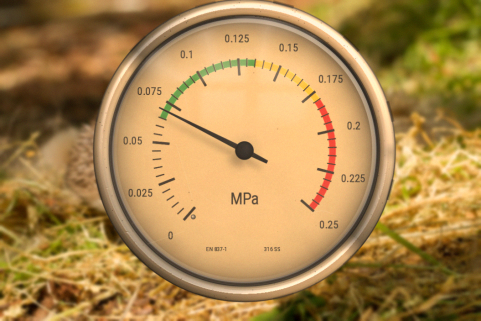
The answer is 0.07 MPa
